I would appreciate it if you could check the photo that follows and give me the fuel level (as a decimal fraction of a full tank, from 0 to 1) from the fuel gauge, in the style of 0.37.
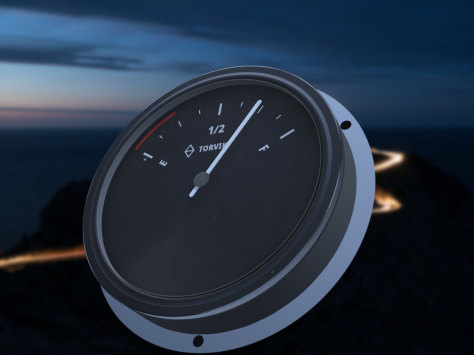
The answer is 0.75
